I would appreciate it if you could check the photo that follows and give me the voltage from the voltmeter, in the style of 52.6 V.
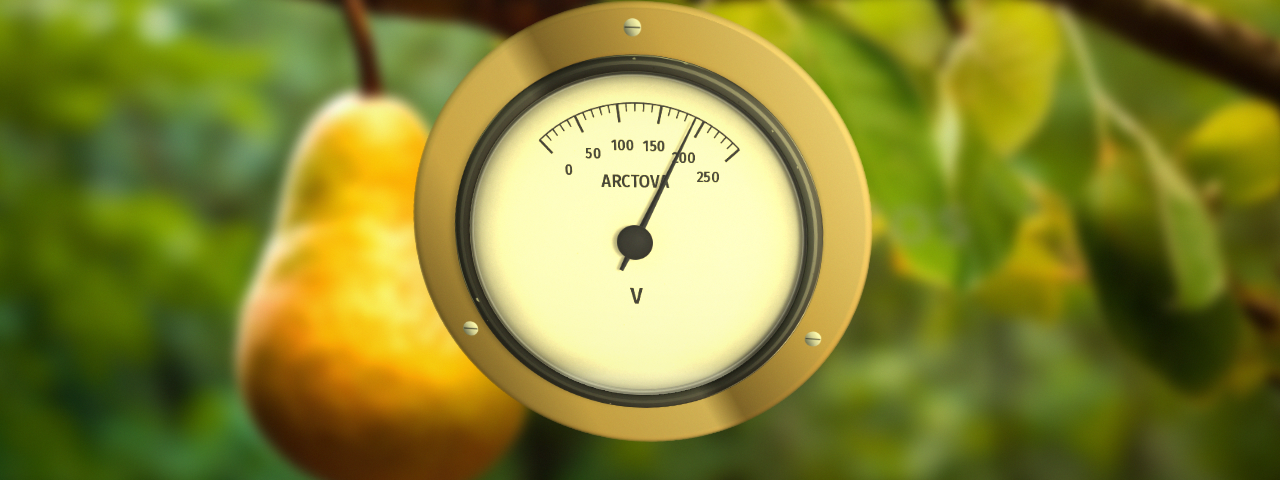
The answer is 190 V
